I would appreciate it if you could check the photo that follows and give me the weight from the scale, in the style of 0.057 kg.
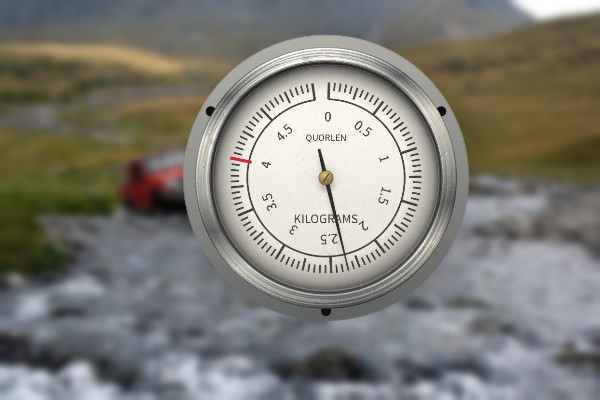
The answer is 2.35 kg
